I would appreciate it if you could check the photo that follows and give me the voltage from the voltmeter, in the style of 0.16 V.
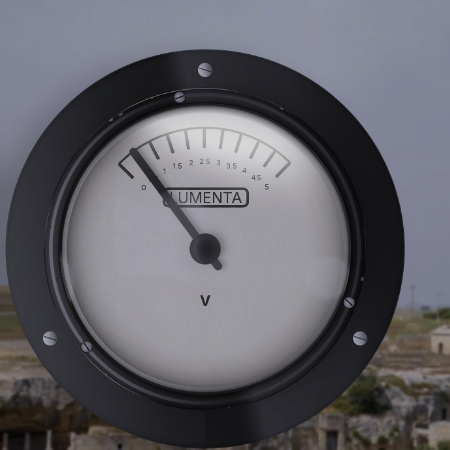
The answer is 0.5 V
